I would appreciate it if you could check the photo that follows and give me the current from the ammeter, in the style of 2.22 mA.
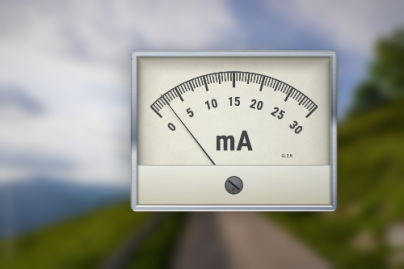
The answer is 2.5 mA
